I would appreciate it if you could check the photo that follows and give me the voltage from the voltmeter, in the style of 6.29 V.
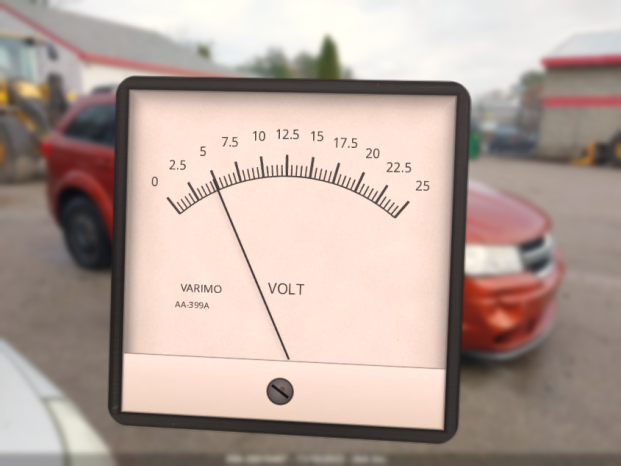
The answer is 5 V
